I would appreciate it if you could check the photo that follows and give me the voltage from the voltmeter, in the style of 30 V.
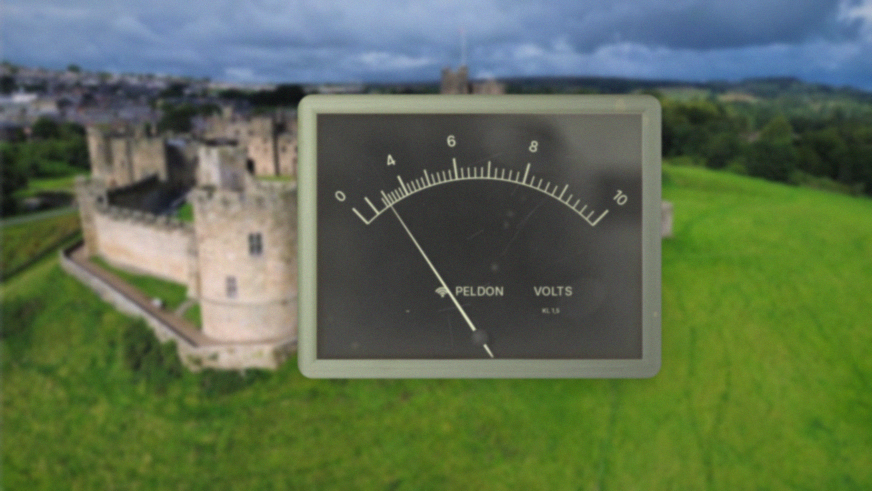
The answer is 3 V
